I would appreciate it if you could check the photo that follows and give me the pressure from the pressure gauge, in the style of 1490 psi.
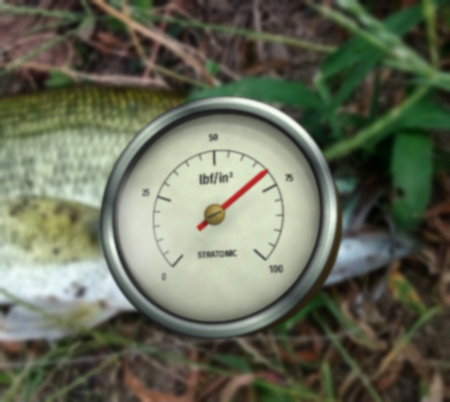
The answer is 70 psi
